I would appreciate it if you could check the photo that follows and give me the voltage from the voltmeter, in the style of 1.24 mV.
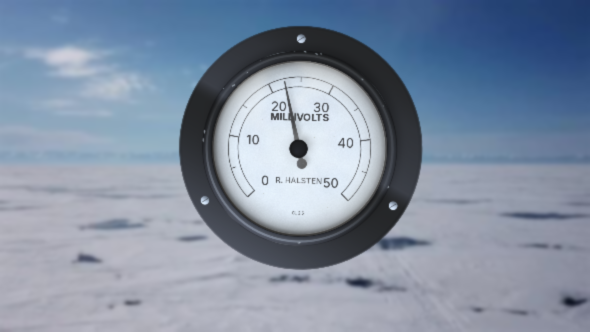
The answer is 22.5 mV
